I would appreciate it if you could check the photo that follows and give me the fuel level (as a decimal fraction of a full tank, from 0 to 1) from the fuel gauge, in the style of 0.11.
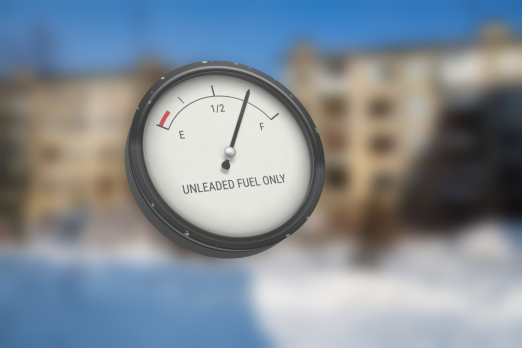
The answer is 0.75
